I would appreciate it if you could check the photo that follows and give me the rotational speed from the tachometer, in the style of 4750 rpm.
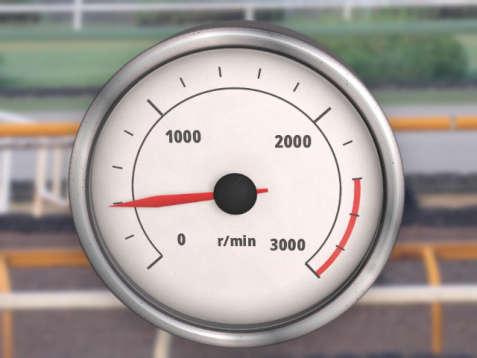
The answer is 400 rpm
